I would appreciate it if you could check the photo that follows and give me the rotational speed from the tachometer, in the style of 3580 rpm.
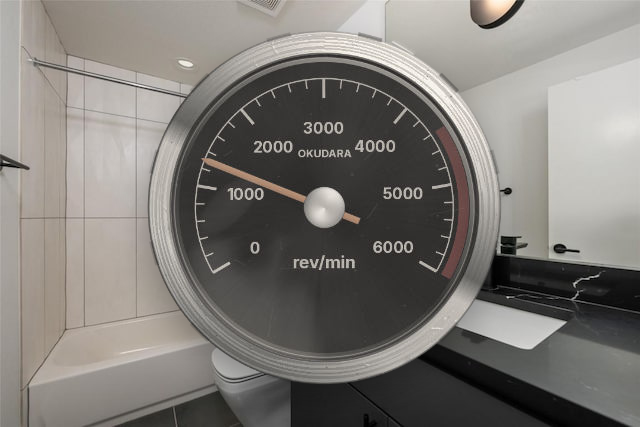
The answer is 1300 rpm
